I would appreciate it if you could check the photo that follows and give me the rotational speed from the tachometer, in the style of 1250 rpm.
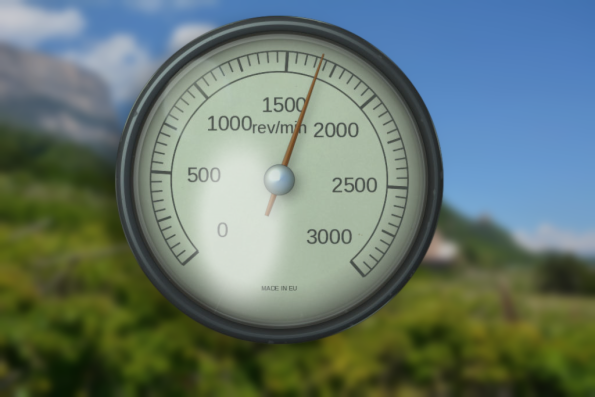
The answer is 1675 rpm
